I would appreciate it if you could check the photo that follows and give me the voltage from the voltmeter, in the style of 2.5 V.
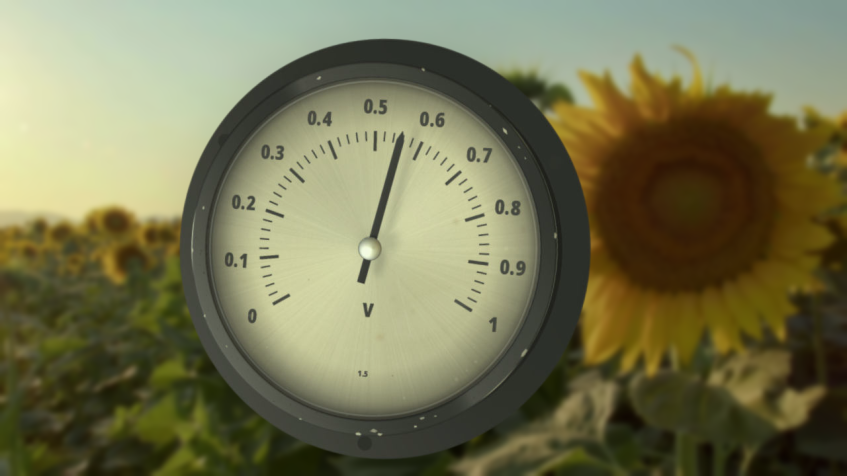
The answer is 0.56 V
